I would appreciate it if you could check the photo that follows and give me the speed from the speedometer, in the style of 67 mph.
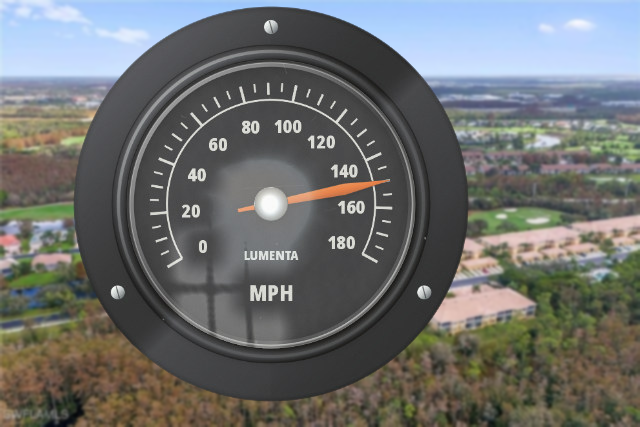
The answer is 150 mph
